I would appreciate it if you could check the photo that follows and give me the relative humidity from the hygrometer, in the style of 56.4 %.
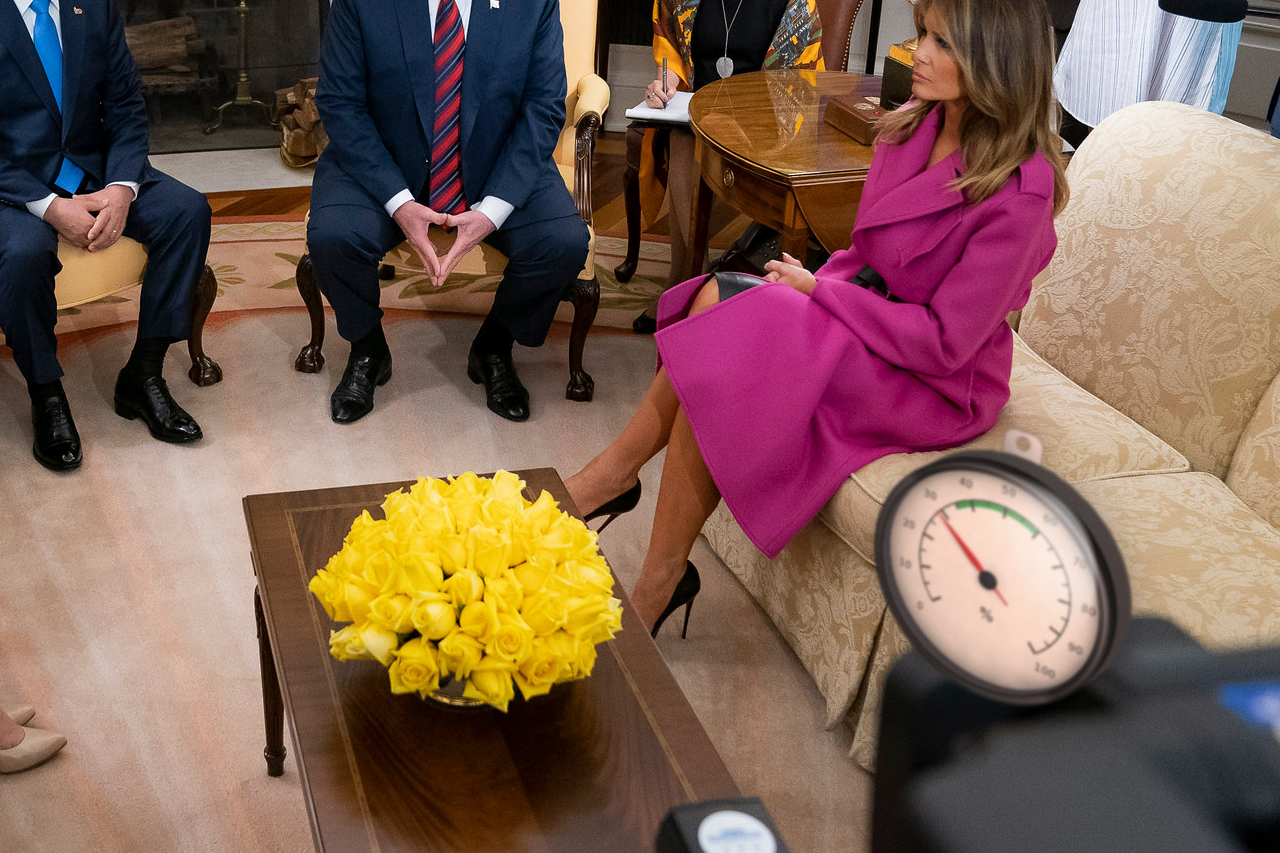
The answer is 30 %
